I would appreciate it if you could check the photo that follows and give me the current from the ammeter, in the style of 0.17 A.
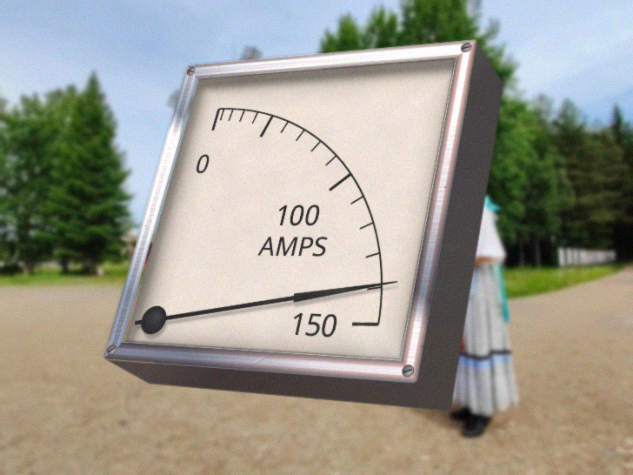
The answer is 140 A
